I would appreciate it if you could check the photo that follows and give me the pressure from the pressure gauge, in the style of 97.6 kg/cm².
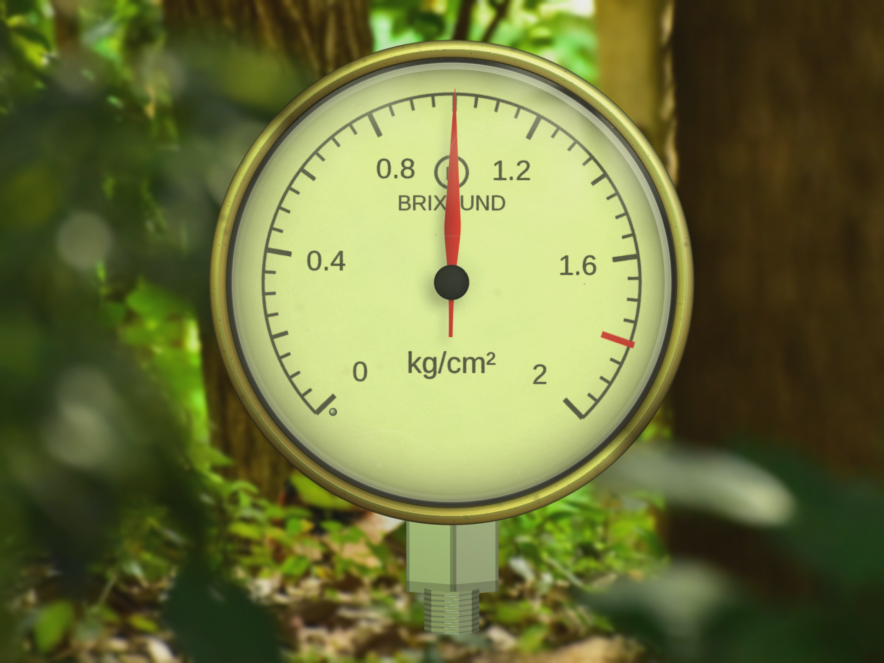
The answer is 1 kg/cm²
